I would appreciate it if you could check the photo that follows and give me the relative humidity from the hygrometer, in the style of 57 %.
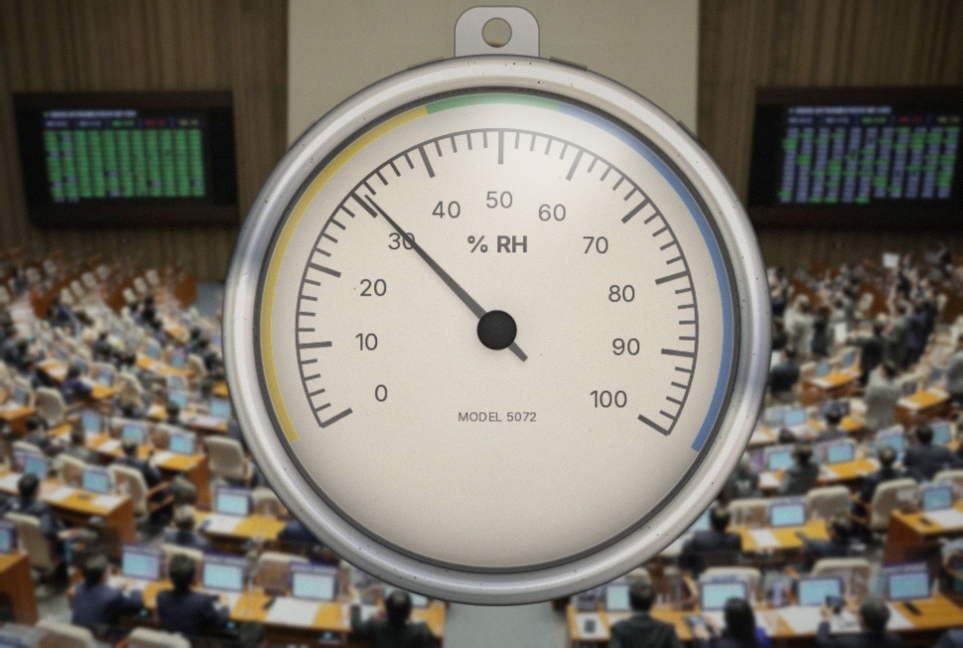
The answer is 31 %
